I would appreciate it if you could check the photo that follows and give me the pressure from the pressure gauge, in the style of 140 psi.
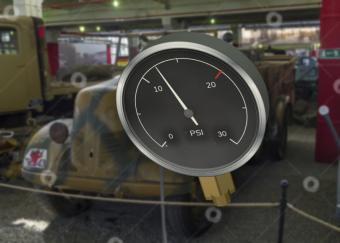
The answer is 12.5 psi
